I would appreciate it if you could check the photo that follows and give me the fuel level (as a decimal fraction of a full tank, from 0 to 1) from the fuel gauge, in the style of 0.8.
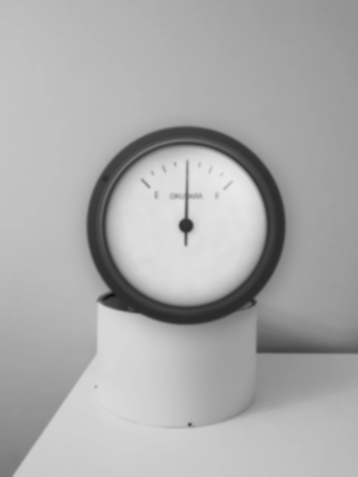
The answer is 0.5
